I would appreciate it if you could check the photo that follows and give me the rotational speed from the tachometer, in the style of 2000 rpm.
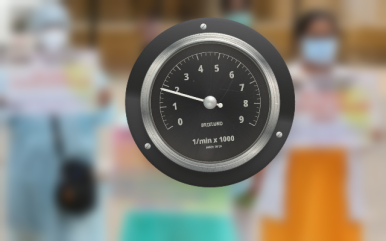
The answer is 1800 rpm
